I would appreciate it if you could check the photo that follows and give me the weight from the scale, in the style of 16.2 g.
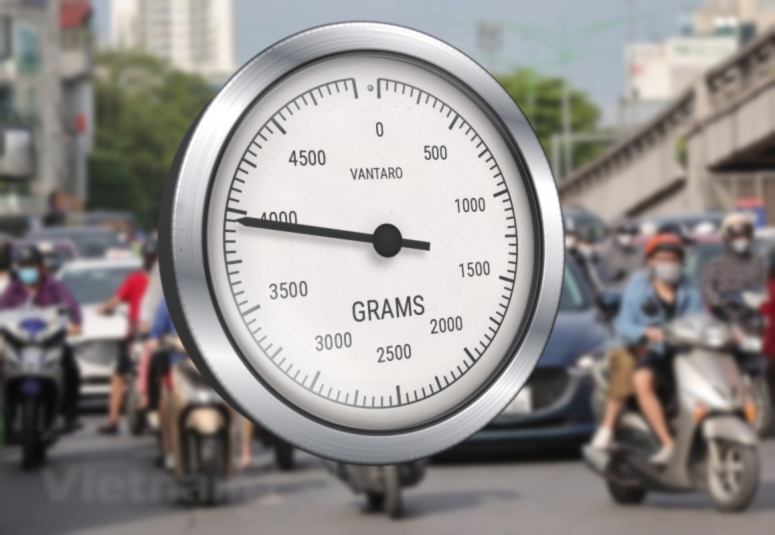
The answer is 3950 g
